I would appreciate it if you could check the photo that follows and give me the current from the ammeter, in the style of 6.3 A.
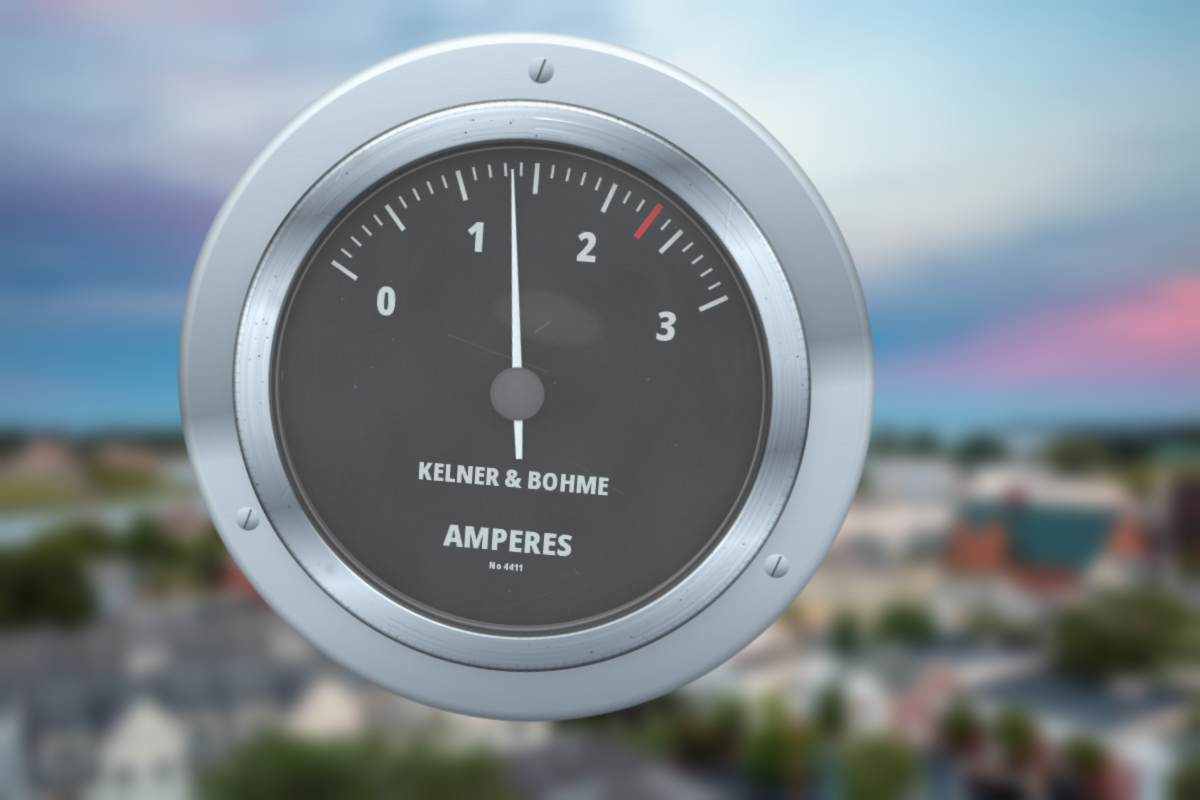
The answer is 1.35 A
